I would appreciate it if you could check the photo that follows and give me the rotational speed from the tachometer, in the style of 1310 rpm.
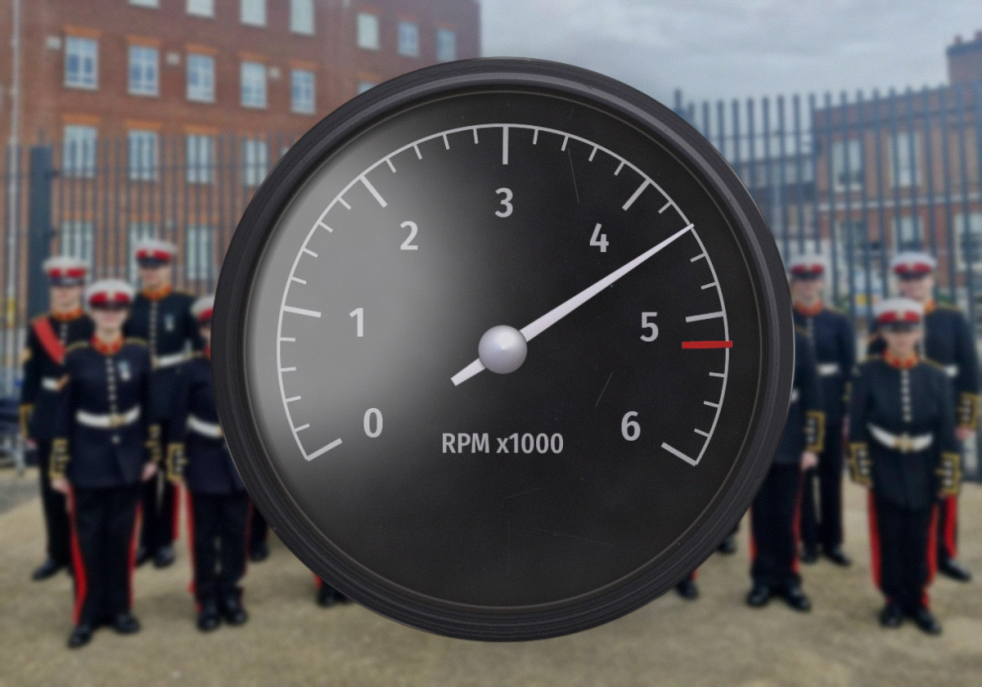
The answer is 4400 rpm
